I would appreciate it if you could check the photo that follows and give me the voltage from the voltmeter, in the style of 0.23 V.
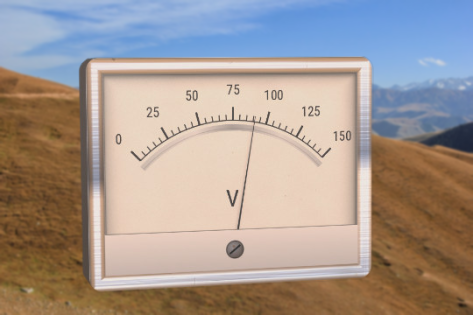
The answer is 90 V
